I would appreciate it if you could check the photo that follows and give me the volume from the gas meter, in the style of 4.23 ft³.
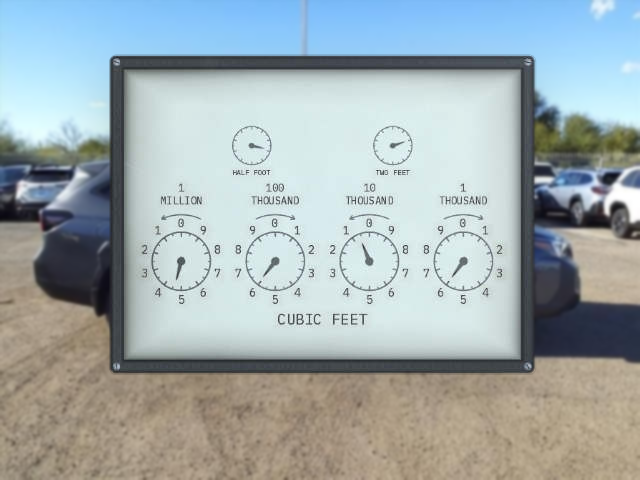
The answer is 460600 ft³
